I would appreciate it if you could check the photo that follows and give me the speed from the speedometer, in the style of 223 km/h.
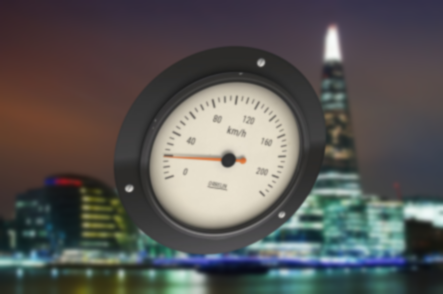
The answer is 20 km/h
